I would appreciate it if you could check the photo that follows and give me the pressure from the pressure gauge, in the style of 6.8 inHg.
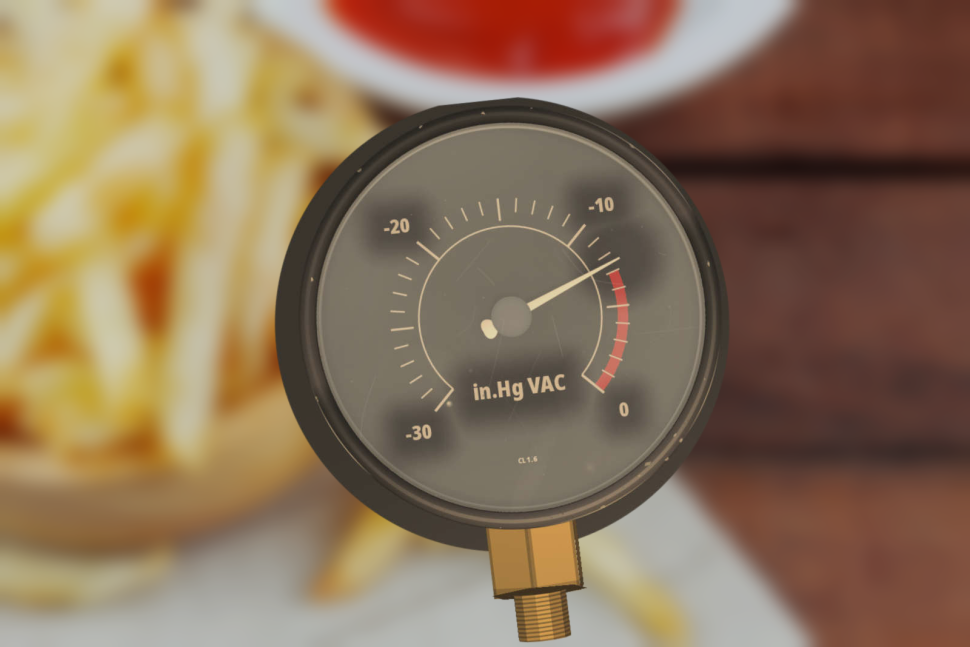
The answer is -7.5 inHg
